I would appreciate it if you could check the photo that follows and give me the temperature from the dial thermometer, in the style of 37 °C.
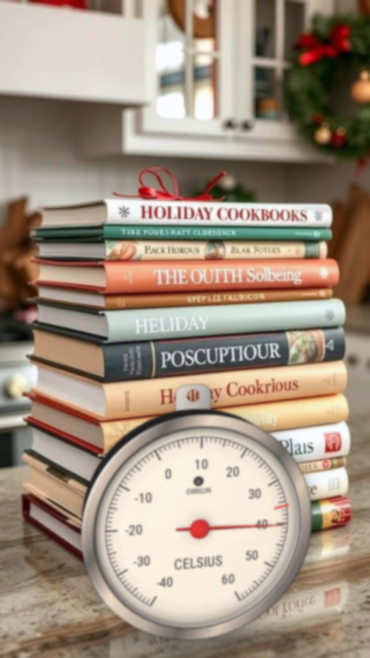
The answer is 40 °C
